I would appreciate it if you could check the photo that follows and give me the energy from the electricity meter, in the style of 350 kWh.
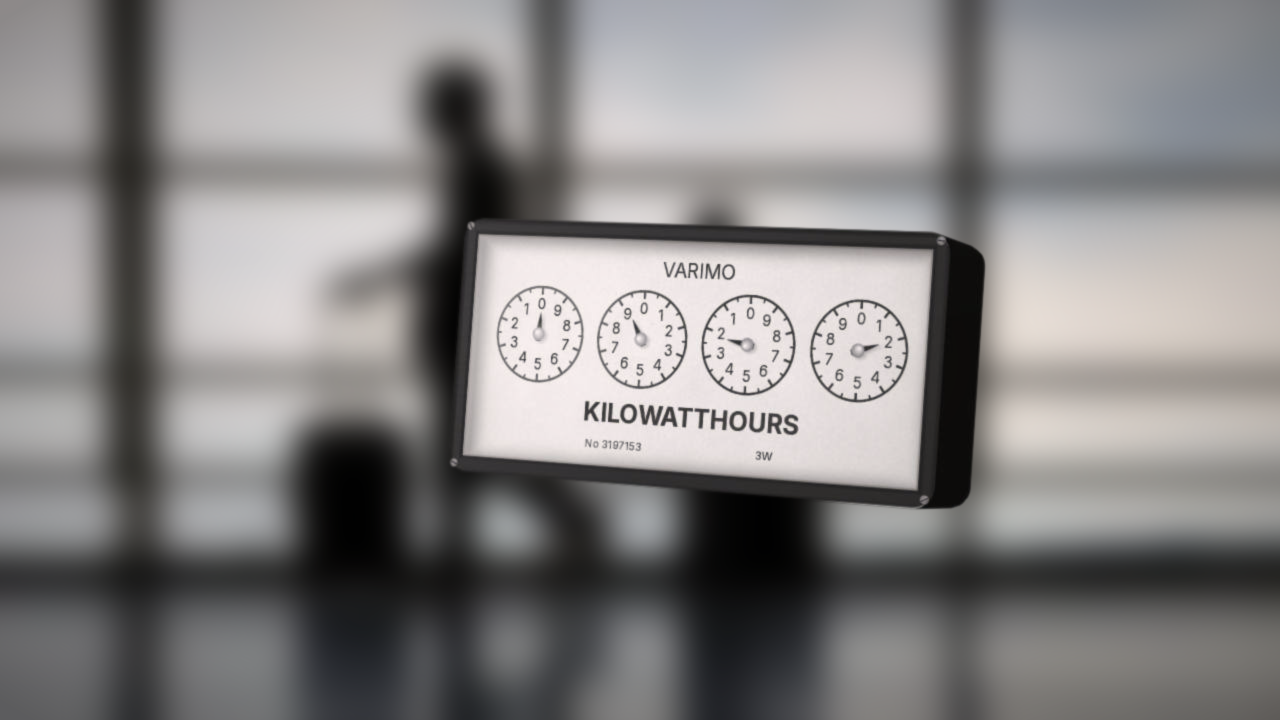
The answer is 9922 kWh
